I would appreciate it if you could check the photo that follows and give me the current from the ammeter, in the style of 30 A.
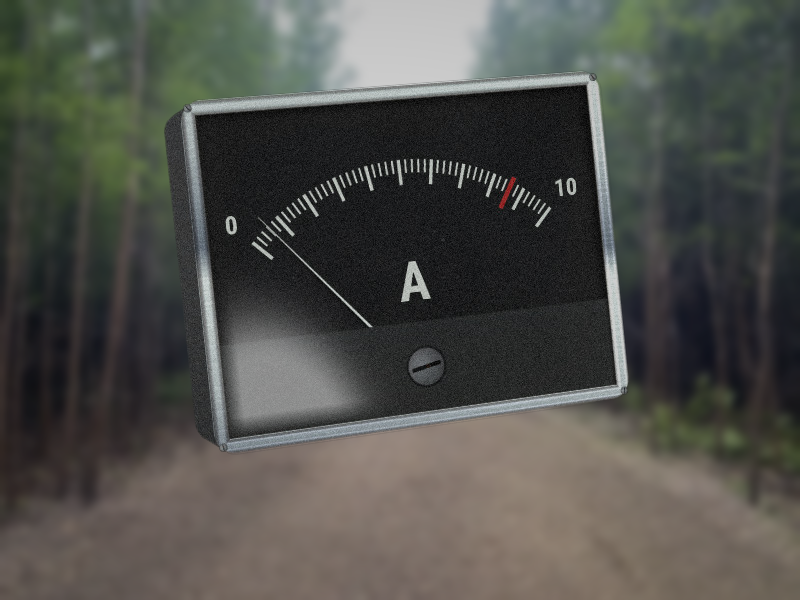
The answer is 0.6 A
